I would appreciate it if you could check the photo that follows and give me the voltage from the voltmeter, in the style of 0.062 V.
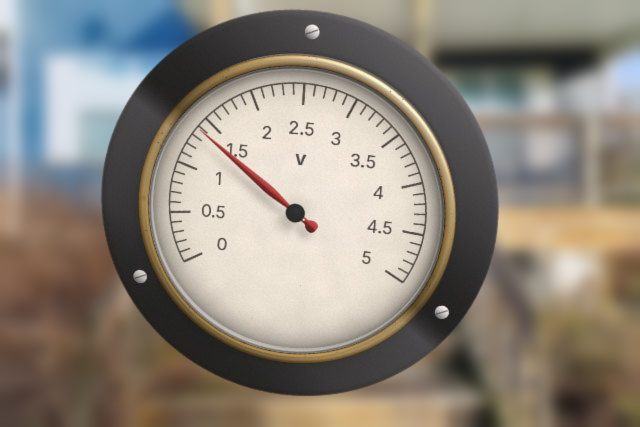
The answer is 1.4 V
